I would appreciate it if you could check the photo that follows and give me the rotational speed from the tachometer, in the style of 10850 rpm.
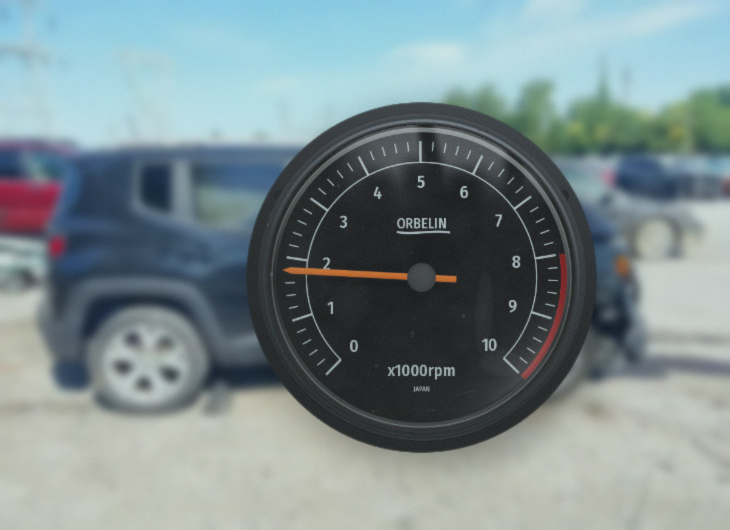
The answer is 1800 rpm
